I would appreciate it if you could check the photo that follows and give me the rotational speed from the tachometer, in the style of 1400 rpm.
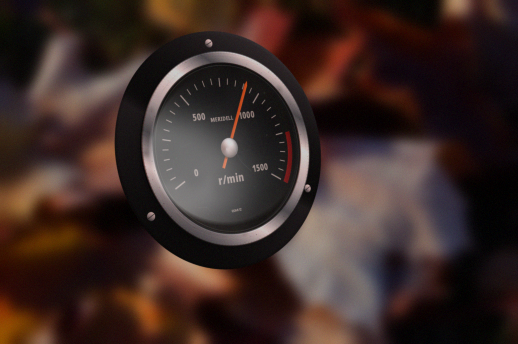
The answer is 900 rpm
